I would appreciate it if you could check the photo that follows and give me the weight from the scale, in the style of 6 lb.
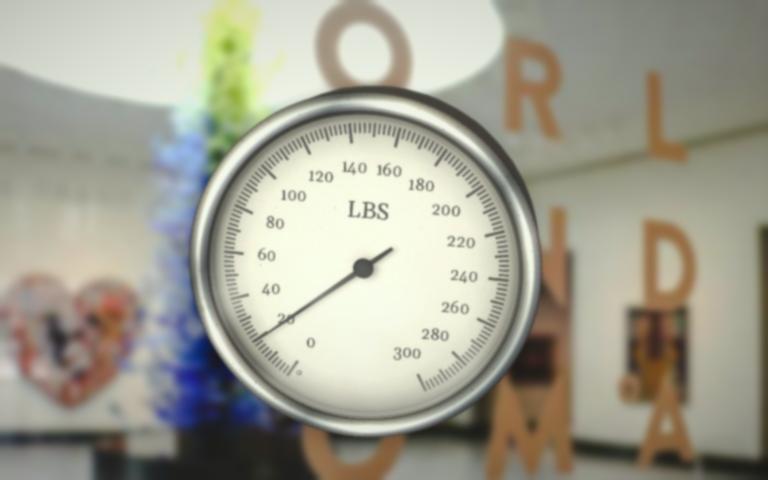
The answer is 20 lb
